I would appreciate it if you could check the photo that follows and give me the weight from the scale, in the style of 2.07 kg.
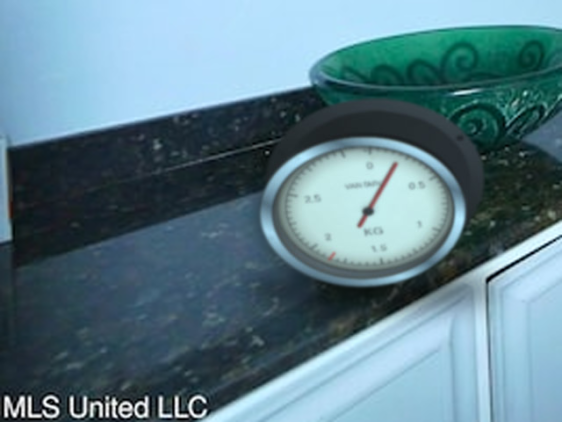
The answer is 0.2 kg
